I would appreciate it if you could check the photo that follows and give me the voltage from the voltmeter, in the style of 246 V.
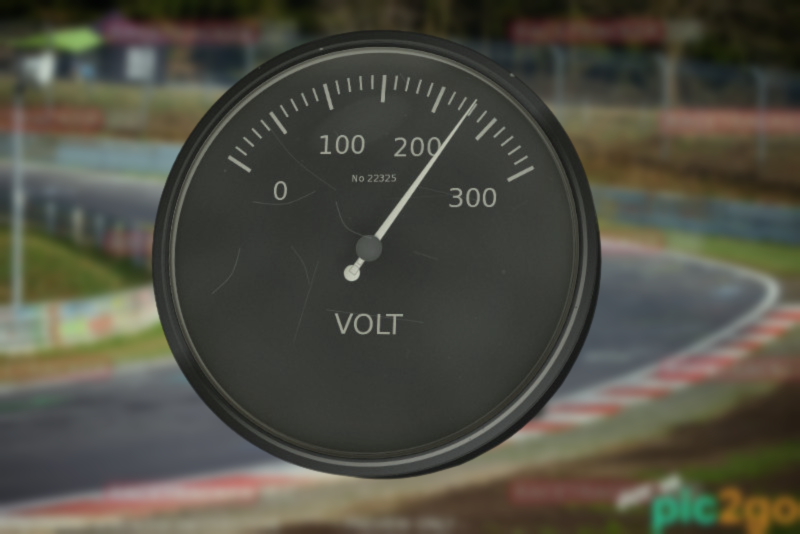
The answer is 230 V
